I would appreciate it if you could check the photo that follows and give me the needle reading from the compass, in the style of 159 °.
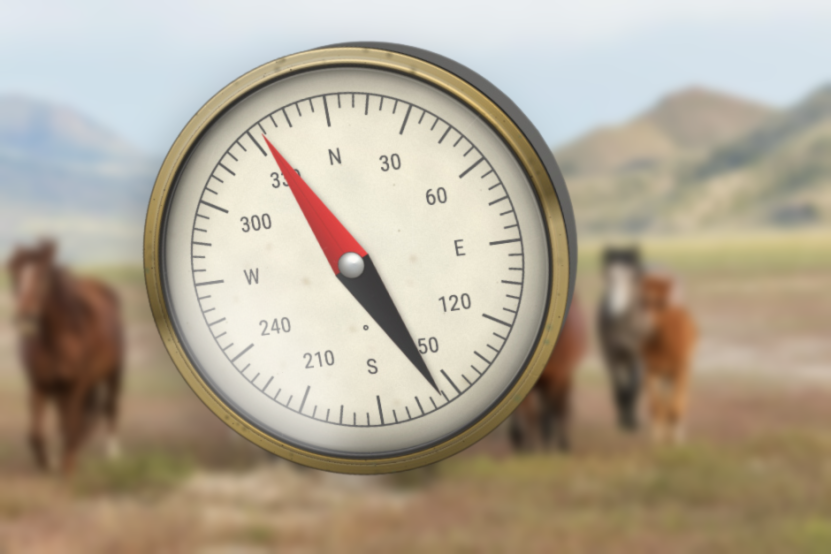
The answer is 335 °
